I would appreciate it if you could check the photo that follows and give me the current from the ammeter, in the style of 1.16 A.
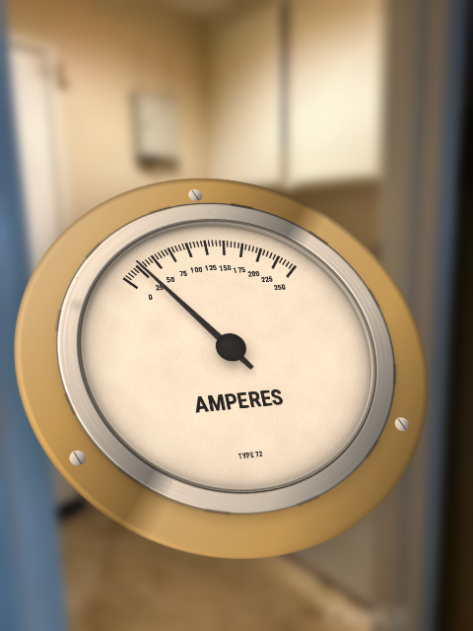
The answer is 25 A
